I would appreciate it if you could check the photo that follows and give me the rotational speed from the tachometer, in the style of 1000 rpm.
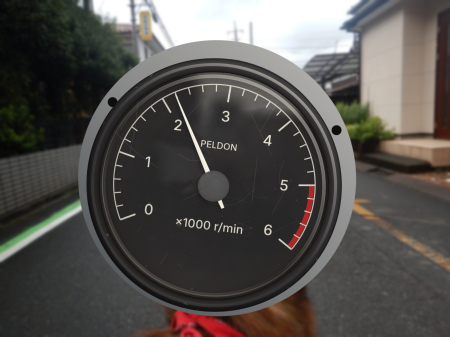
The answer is 2200 rpm
